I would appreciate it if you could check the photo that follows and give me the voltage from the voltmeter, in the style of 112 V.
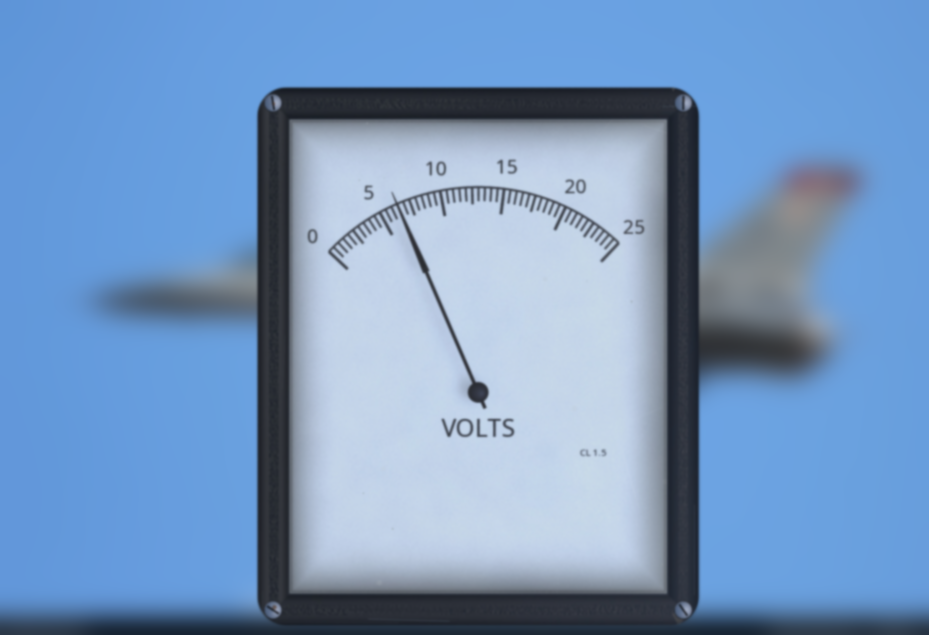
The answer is 6.5 V
